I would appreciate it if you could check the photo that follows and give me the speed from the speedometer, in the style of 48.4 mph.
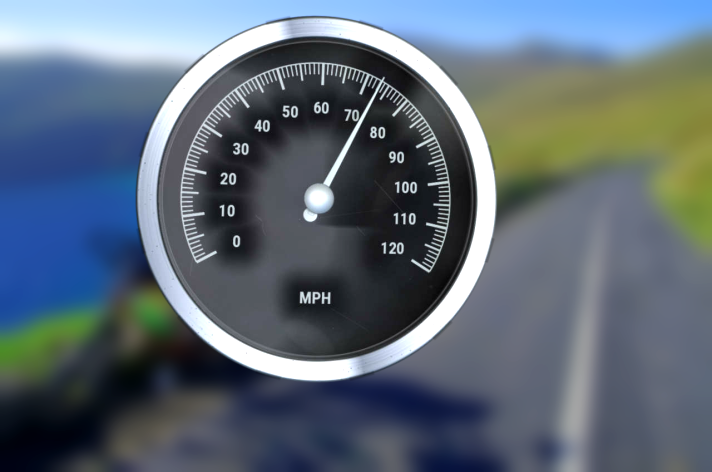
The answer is 73 mph
